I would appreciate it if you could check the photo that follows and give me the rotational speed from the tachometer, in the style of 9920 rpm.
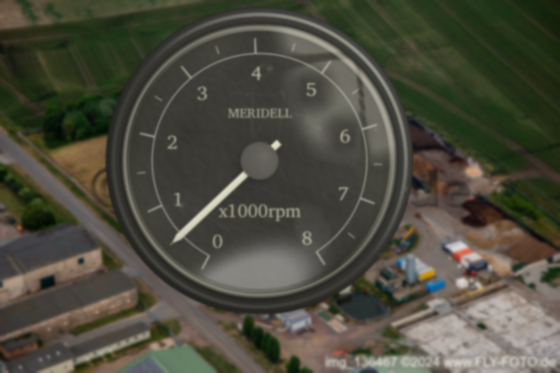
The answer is 500 rpm
